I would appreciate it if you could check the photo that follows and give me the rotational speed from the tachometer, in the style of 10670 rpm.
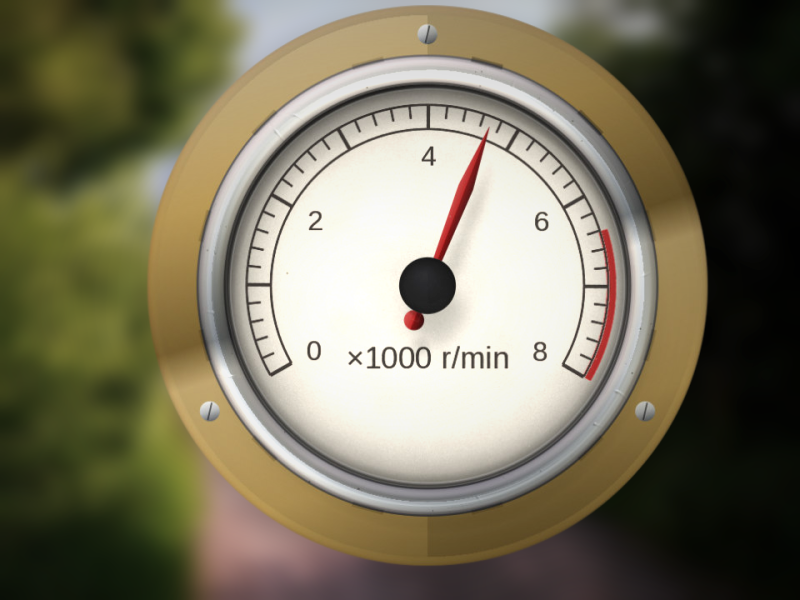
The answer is 4700 rpm
